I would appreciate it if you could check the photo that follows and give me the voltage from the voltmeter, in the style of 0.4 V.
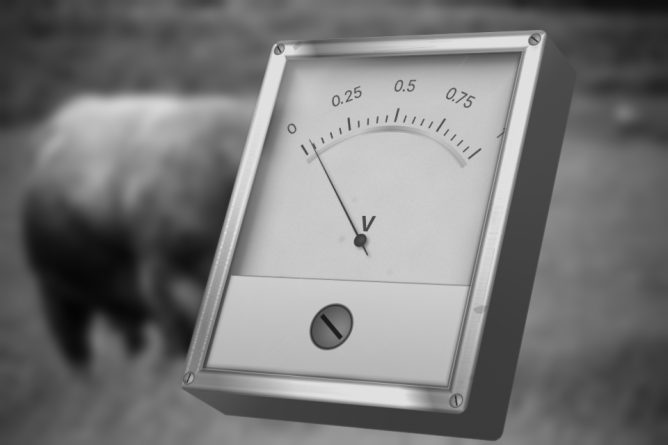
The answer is 0.05 V
